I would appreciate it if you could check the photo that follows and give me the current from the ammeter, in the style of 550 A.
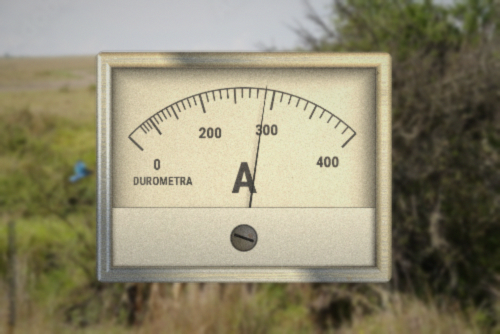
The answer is 290 A
